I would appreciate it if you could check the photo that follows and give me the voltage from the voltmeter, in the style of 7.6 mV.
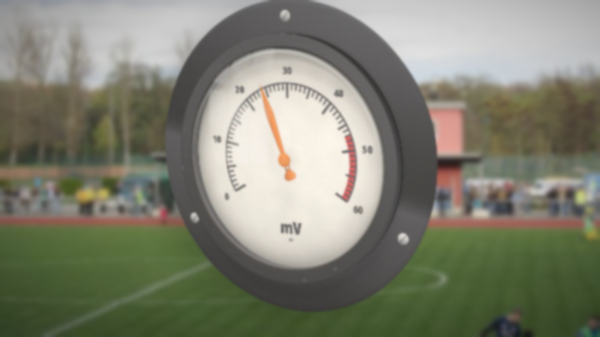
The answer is 25 mV
